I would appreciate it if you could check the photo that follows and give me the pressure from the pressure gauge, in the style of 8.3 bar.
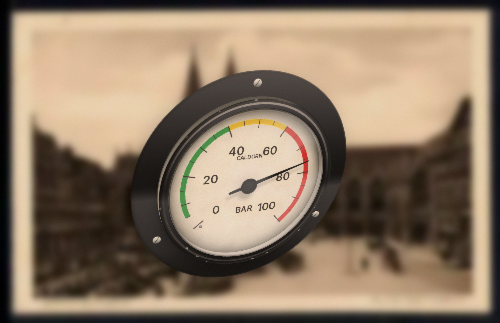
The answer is 75 bar
